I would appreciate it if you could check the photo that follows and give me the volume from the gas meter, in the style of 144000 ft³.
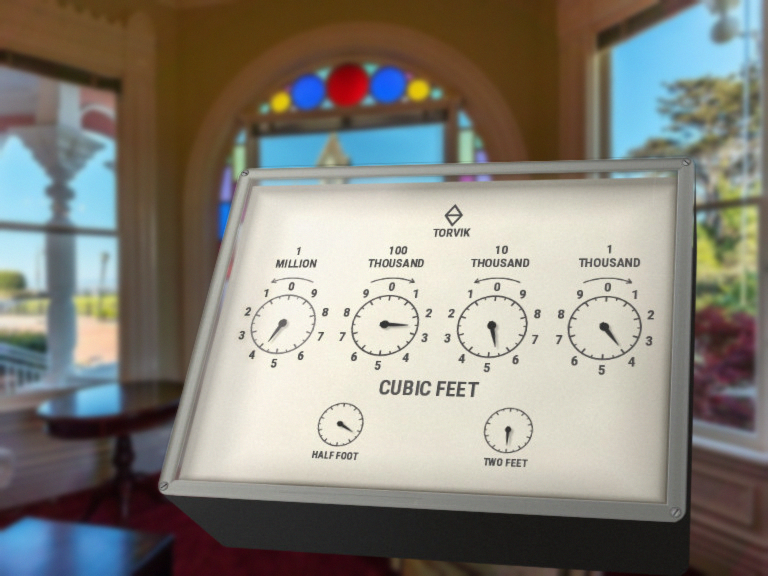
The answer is 425400 ft³
